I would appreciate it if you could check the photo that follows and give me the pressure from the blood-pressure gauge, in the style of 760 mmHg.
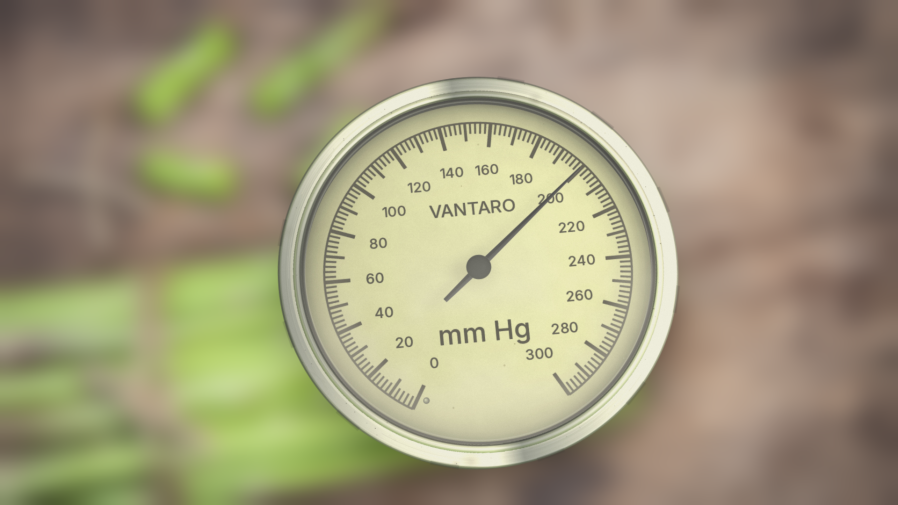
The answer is 200 mmHg
